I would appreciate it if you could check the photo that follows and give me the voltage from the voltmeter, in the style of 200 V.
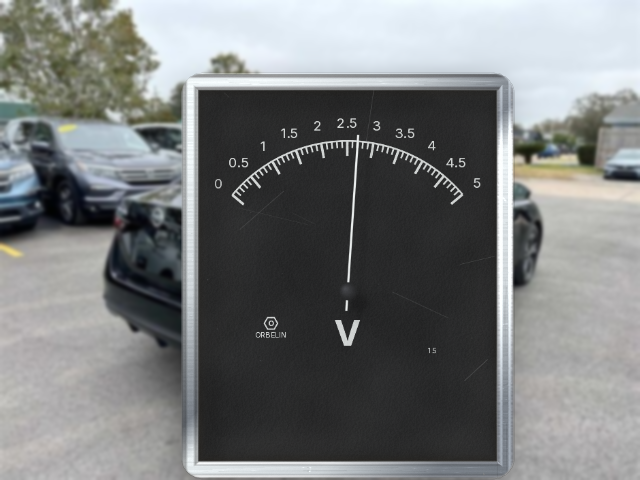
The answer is 2.7 V
